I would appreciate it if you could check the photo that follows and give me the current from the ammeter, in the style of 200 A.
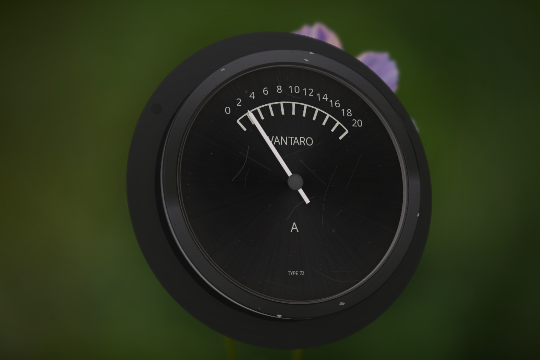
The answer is 2 A
